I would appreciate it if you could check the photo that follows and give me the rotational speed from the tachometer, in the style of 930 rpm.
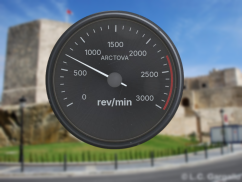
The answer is 700 rpm
